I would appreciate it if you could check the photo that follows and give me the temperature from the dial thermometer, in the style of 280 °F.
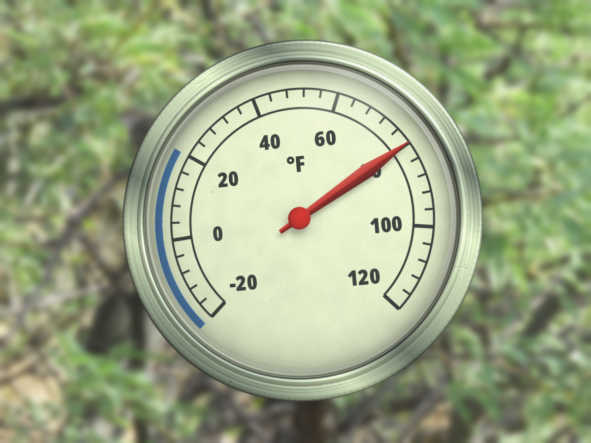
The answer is 80 °F
